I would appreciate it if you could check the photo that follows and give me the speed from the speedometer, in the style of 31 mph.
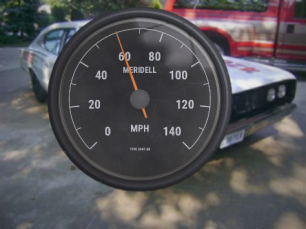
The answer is 60 mph
